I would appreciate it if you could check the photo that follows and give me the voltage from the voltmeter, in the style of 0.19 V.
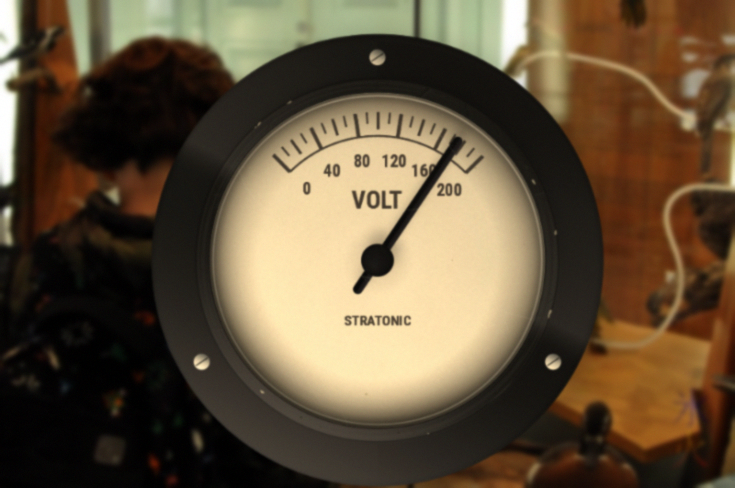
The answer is 175 V
